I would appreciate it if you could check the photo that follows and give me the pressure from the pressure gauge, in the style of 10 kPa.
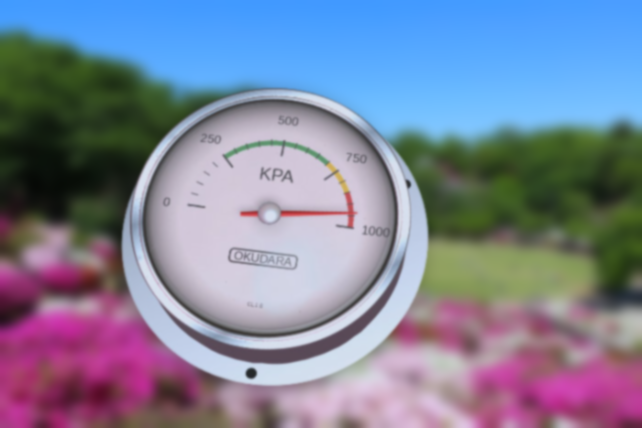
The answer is 950 kPa
